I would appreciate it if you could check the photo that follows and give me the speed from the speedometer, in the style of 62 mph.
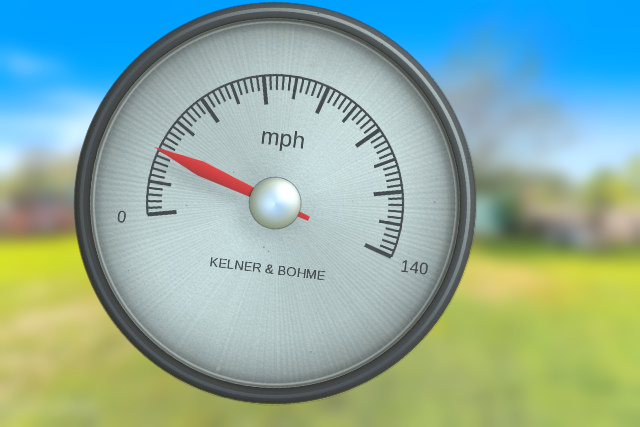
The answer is 20 mph
